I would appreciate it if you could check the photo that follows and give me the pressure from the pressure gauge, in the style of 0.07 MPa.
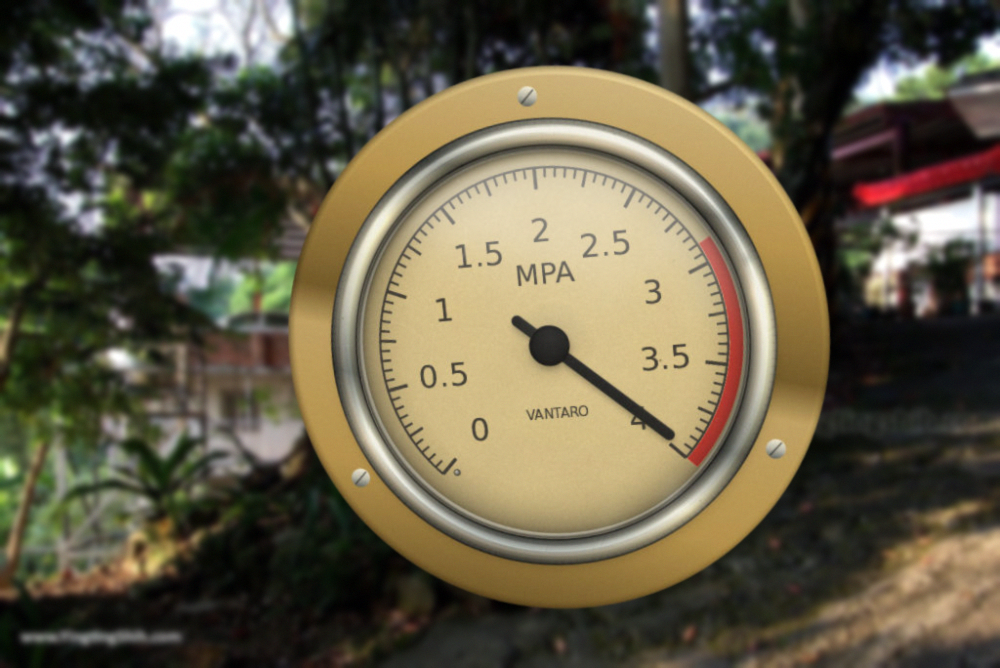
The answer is 3.95 MPa
